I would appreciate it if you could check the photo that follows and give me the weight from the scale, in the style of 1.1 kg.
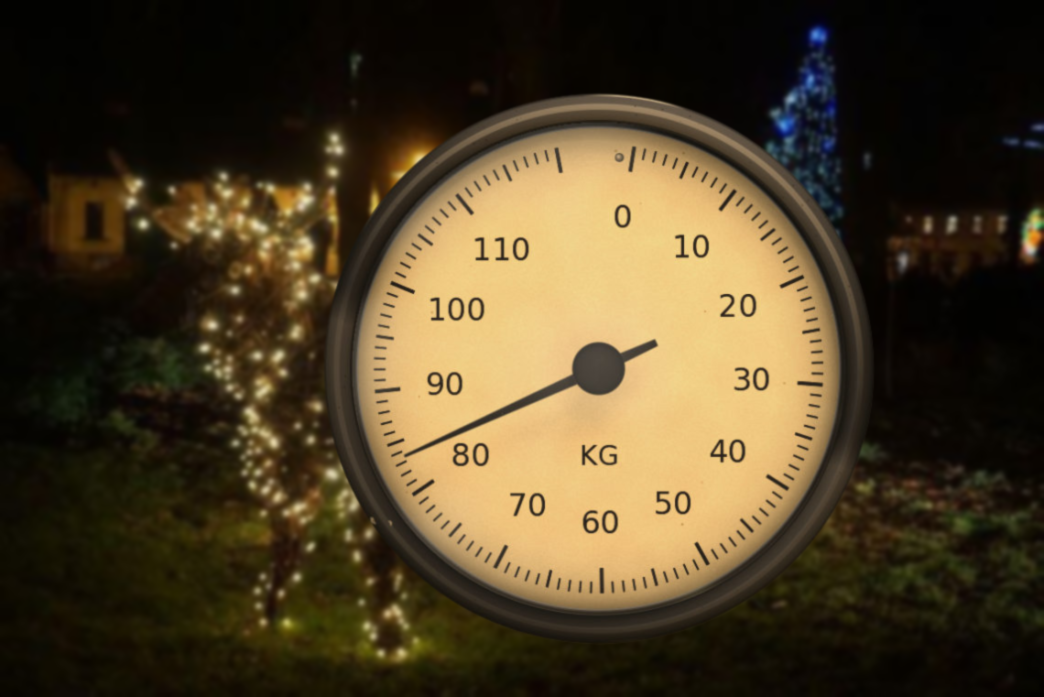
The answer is 83.5 kg
